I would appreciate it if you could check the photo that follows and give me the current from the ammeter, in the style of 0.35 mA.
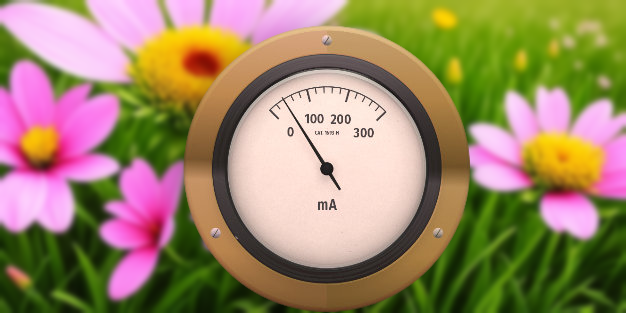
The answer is 40 mA
